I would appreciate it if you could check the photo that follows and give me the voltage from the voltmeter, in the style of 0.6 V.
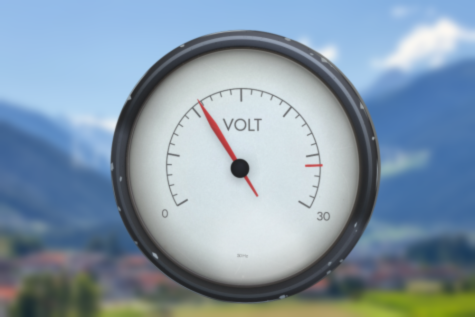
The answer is 11 V
